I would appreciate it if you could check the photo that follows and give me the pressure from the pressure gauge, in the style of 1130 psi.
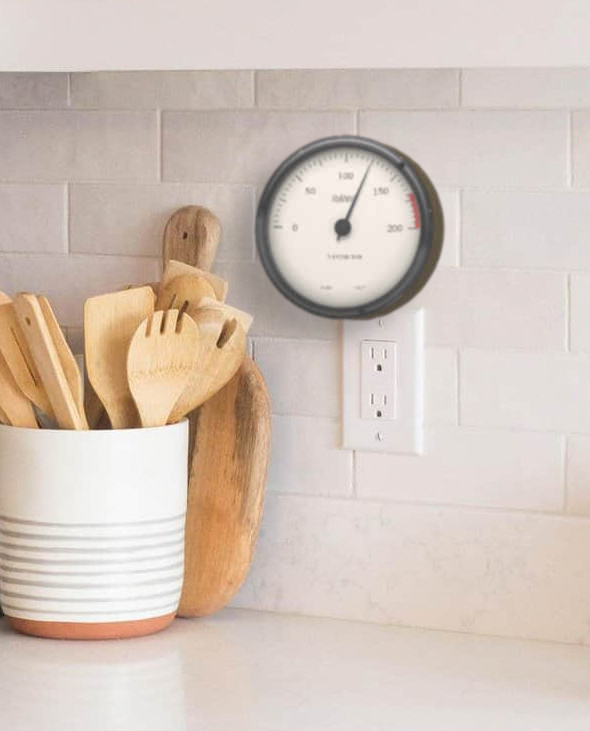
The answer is 125 psi
